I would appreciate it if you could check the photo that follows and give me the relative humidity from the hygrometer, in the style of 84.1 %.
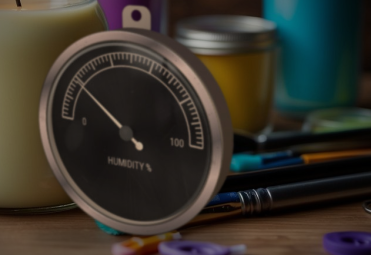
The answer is 20 %
